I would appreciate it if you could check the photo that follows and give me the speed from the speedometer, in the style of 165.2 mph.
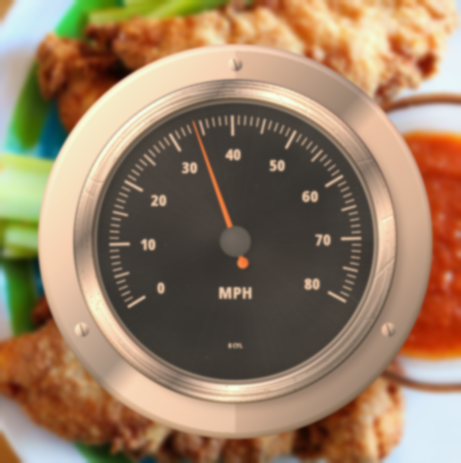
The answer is 34 mph
